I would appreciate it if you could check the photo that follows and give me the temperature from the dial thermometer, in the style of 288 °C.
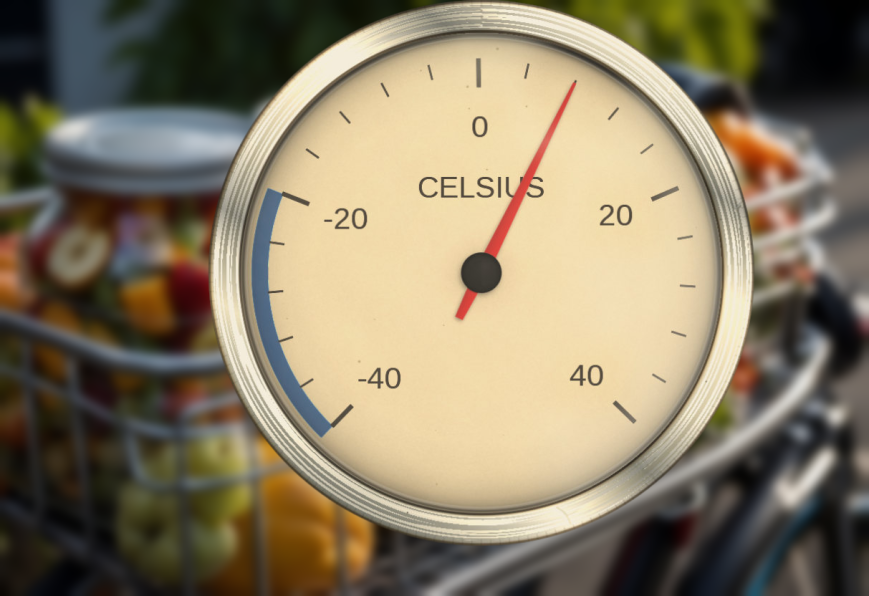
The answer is 8 °C
